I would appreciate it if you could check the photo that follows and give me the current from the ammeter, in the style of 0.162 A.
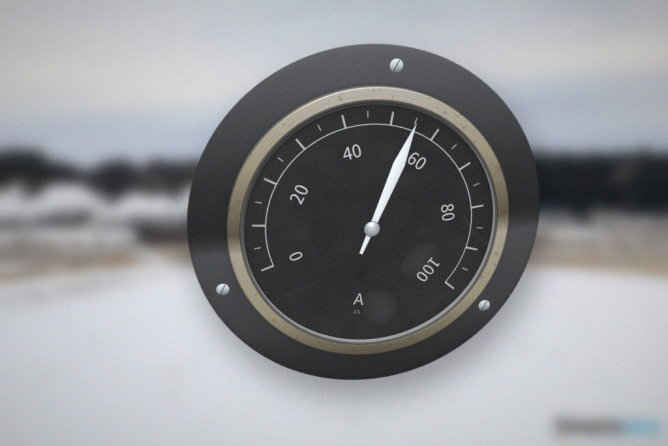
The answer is 55 A
